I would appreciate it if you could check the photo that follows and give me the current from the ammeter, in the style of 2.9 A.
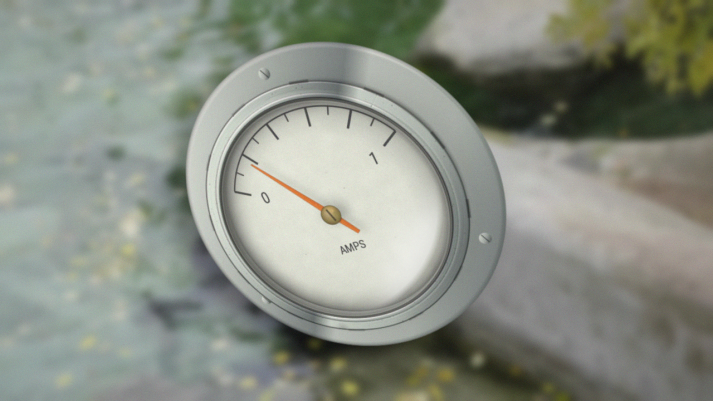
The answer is 0.2 A
